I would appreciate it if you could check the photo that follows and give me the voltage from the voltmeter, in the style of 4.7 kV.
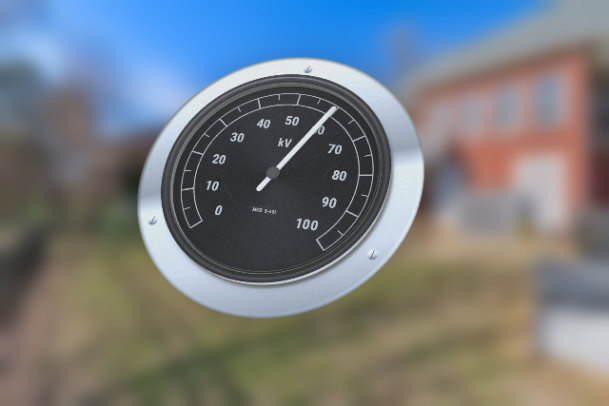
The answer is 60 kV
